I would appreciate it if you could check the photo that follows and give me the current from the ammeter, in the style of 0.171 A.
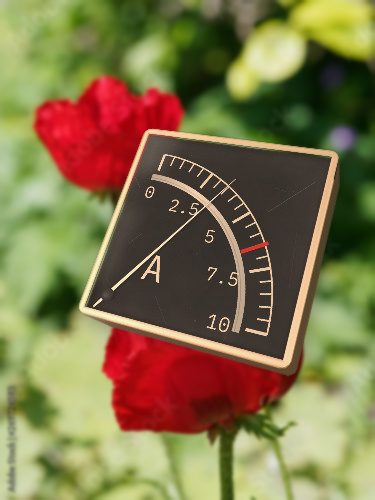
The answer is 3.5 A
